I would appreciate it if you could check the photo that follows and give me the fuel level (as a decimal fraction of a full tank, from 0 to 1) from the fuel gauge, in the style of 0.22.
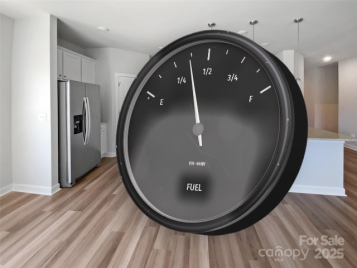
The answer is 0.375
